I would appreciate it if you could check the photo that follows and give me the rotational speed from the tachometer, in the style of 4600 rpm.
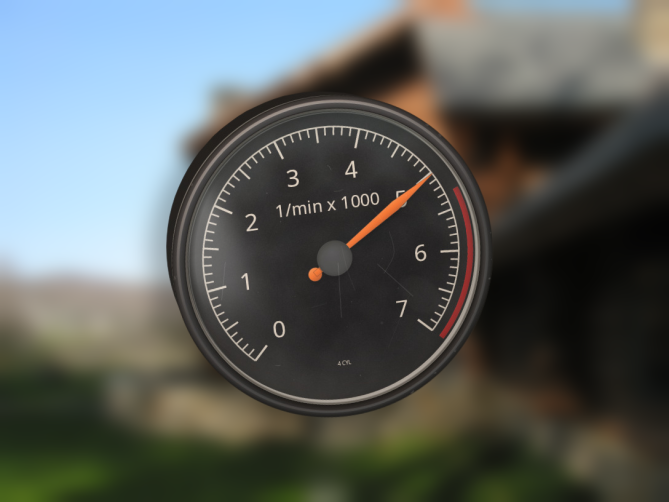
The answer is 5000 rpm
